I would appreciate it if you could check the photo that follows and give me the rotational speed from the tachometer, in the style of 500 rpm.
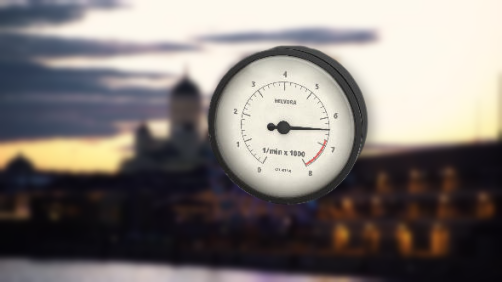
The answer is 6400 rpm
